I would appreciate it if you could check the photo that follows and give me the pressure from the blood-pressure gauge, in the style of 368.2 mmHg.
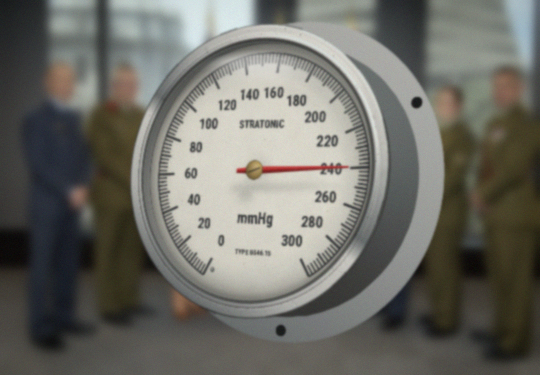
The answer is 240 mmHg
